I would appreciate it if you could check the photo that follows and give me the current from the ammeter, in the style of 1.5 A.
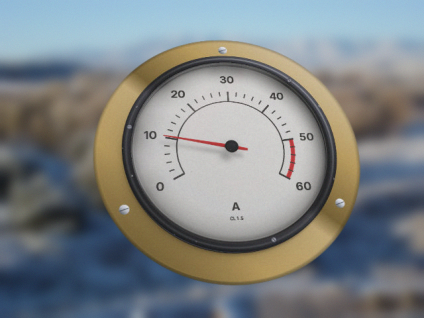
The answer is 10 A
